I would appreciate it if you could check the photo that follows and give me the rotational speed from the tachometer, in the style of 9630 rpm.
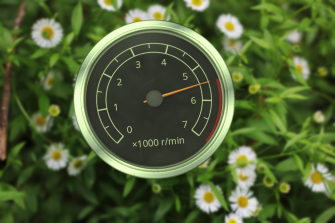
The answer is 5500 rpm
